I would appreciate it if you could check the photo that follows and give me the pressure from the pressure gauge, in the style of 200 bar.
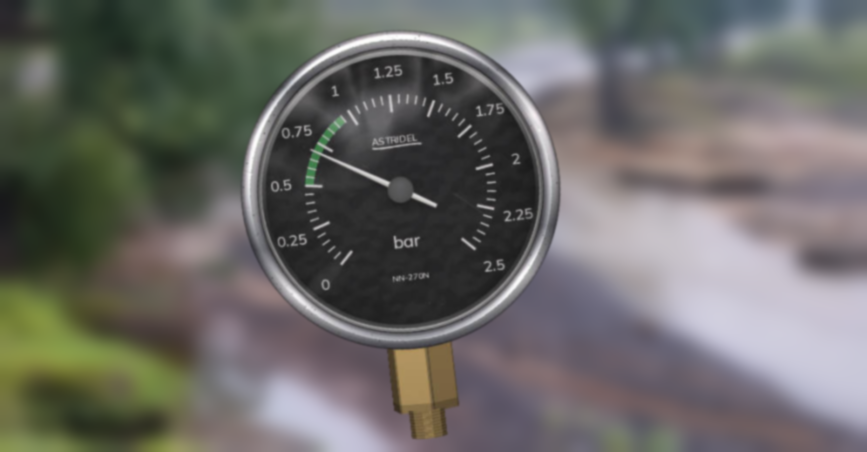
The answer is 0.7 bar
